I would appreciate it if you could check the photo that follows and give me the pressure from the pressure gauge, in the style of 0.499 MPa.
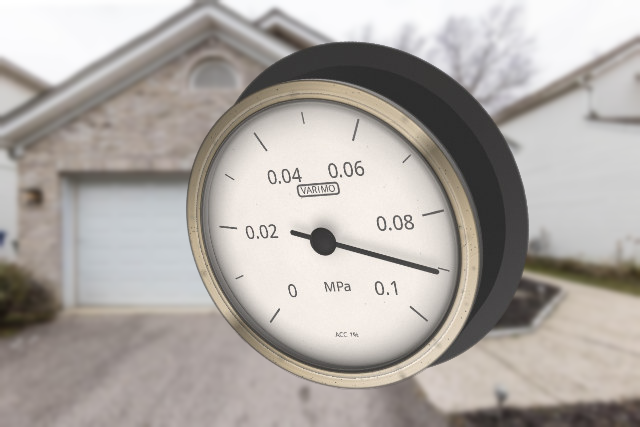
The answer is 0.09 MPa
